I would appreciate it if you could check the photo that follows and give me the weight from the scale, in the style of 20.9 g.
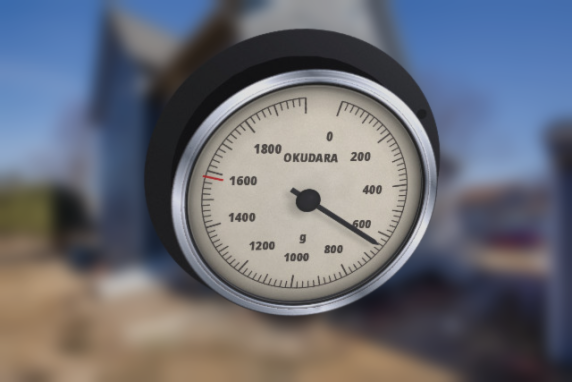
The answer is 640 g
